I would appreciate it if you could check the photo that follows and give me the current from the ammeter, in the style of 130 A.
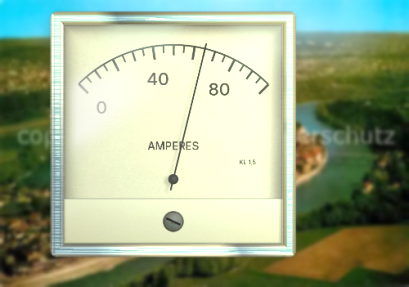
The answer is 65 A
